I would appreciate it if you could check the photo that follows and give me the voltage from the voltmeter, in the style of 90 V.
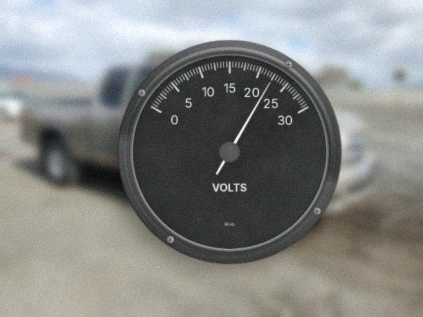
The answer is 22.5 V
